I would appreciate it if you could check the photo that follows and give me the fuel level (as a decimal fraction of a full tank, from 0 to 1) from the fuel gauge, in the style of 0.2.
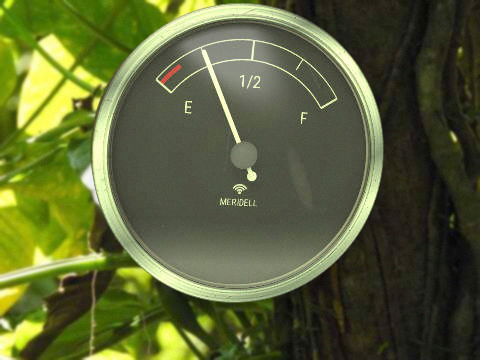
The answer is 0.25
